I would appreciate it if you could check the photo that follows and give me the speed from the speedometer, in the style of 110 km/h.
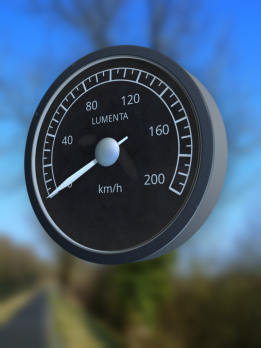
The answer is 0 km/h
